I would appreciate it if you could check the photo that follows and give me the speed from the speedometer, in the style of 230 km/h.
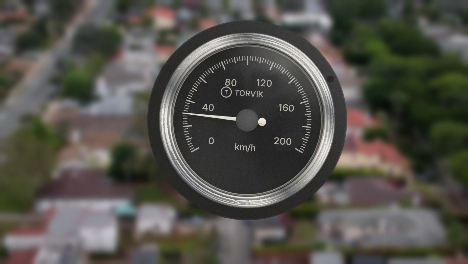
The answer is 30 km/h
